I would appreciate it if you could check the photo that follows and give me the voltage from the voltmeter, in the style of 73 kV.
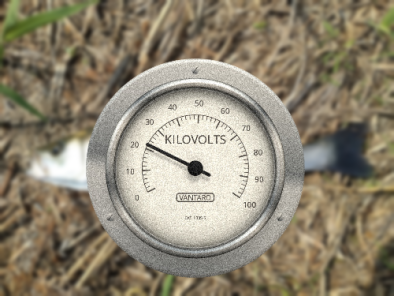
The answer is 22 kV
